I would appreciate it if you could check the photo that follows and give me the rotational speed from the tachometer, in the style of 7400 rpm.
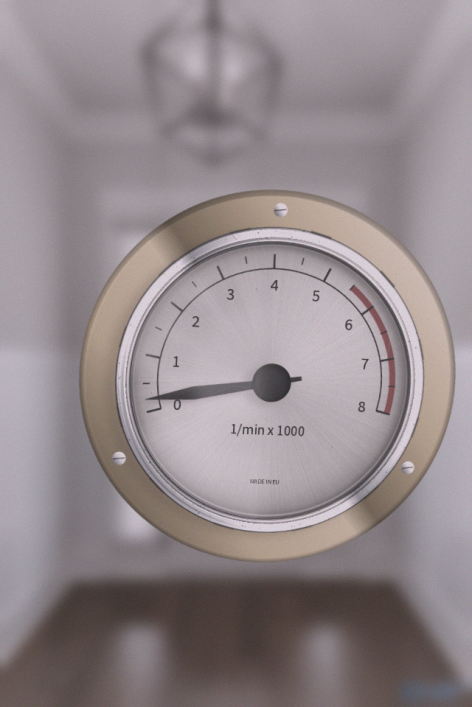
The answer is 250 rpm
